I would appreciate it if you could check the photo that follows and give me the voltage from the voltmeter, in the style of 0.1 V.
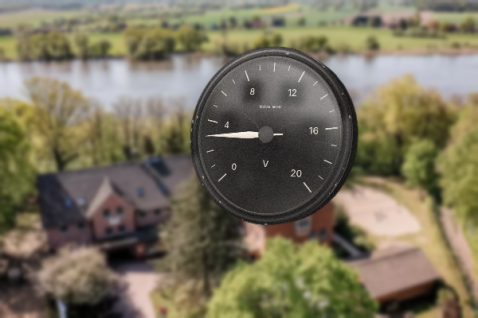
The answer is 3 V
